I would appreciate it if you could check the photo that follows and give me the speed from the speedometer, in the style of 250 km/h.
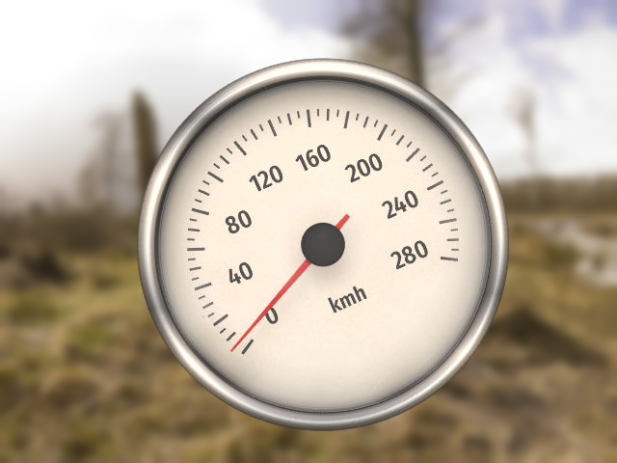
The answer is 5 km/h
